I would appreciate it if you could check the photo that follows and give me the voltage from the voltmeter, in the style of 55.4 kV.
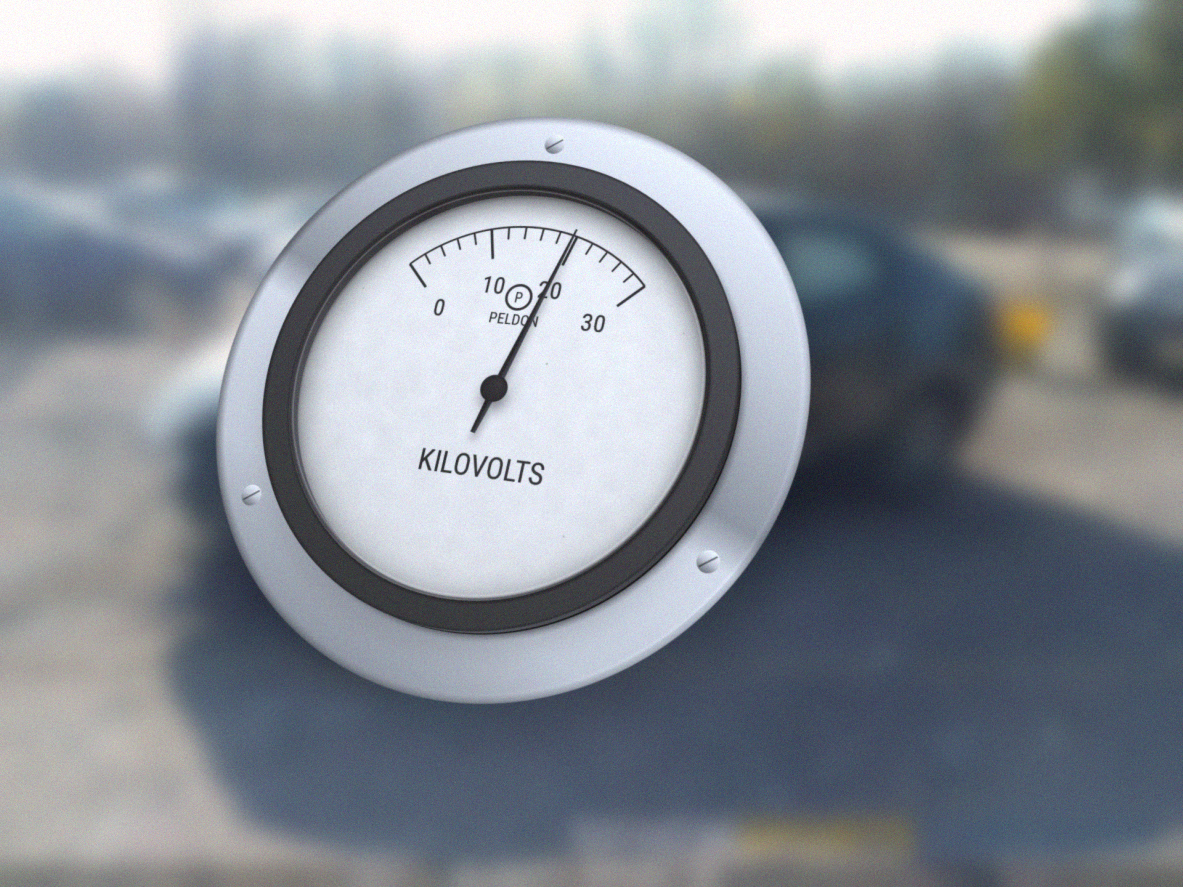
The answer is 20 kV
